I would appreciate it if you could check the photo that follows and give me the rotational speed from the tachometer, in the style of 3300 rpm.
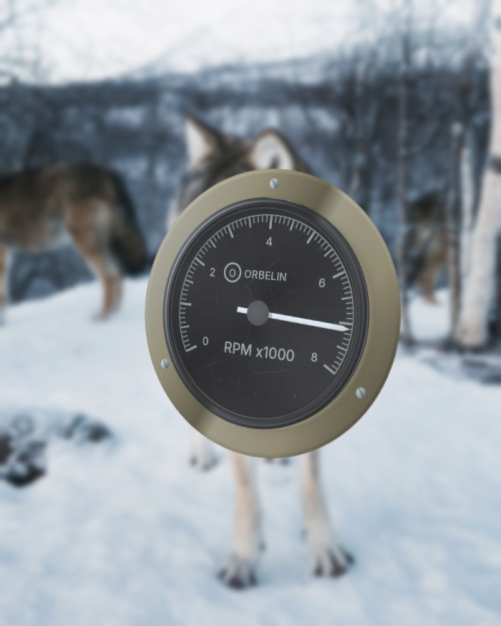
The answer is 7100 rpm
